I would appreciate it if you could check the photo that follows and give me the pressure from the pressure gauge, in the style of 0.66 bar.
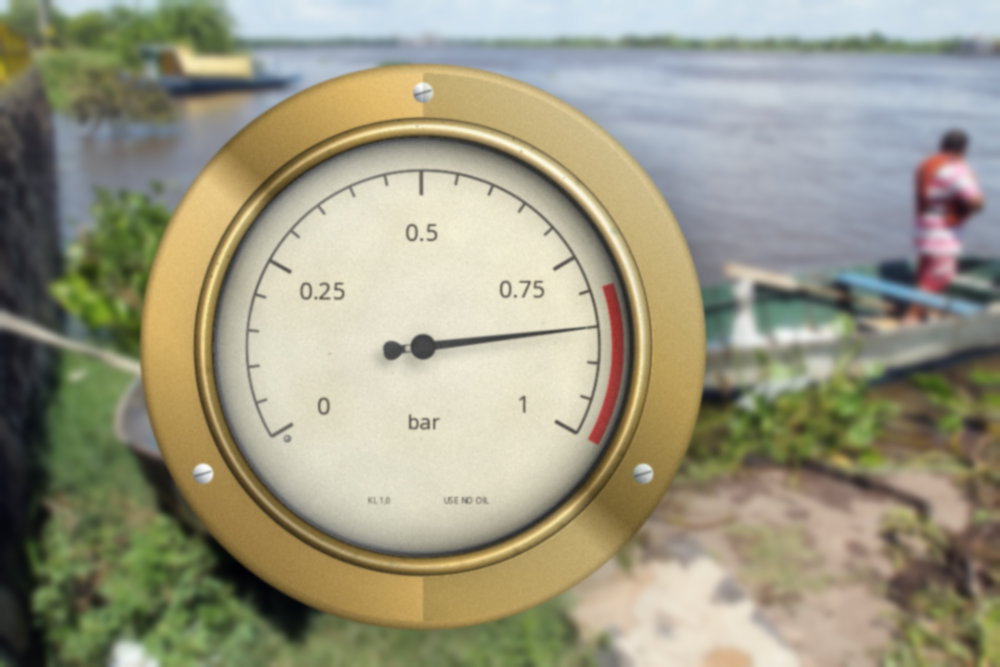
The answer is 0.85 bar
